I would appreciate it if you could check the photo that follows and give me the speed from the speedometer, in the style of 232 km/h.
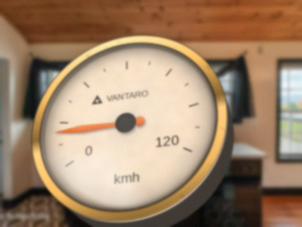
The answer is 15 km/h
